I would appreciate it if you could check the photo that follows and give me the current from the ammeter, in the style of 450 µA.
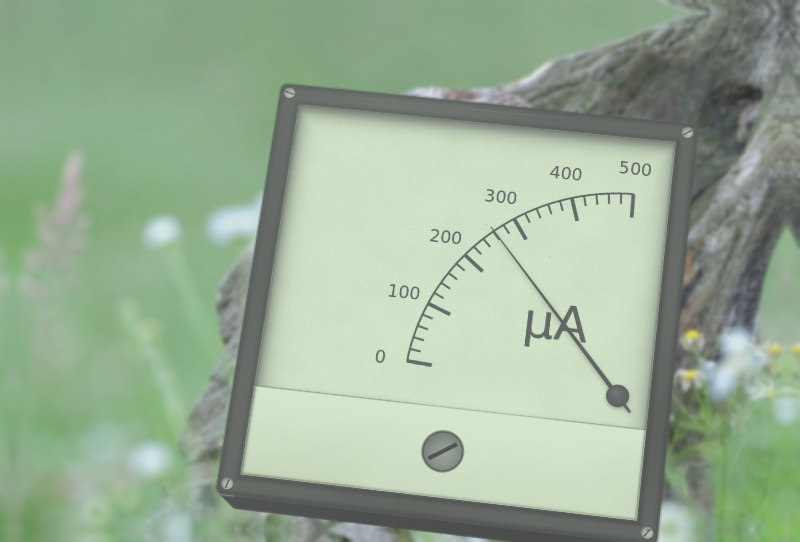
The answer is 260 µA
